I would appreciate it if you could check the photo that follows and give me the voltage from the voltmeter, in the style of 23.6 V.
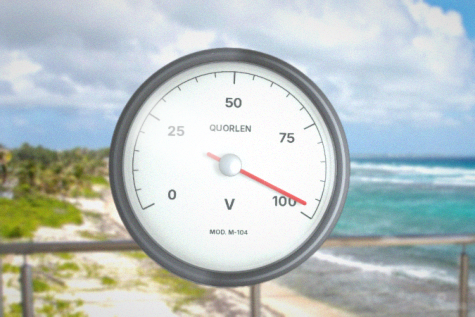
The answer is 97.5 V
